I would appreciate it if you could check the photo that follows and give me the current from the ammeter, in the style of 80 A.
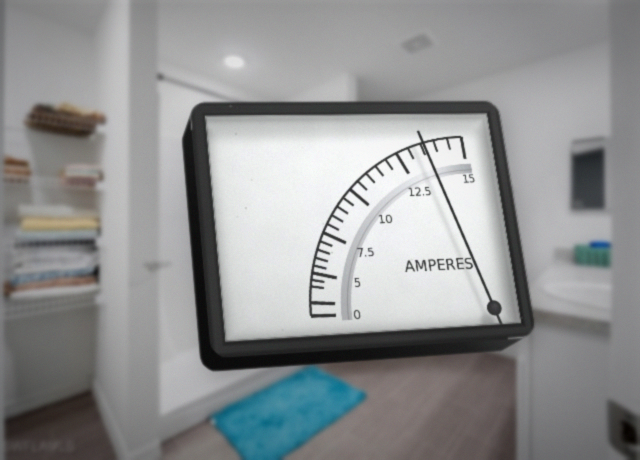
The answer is 13.5 A
